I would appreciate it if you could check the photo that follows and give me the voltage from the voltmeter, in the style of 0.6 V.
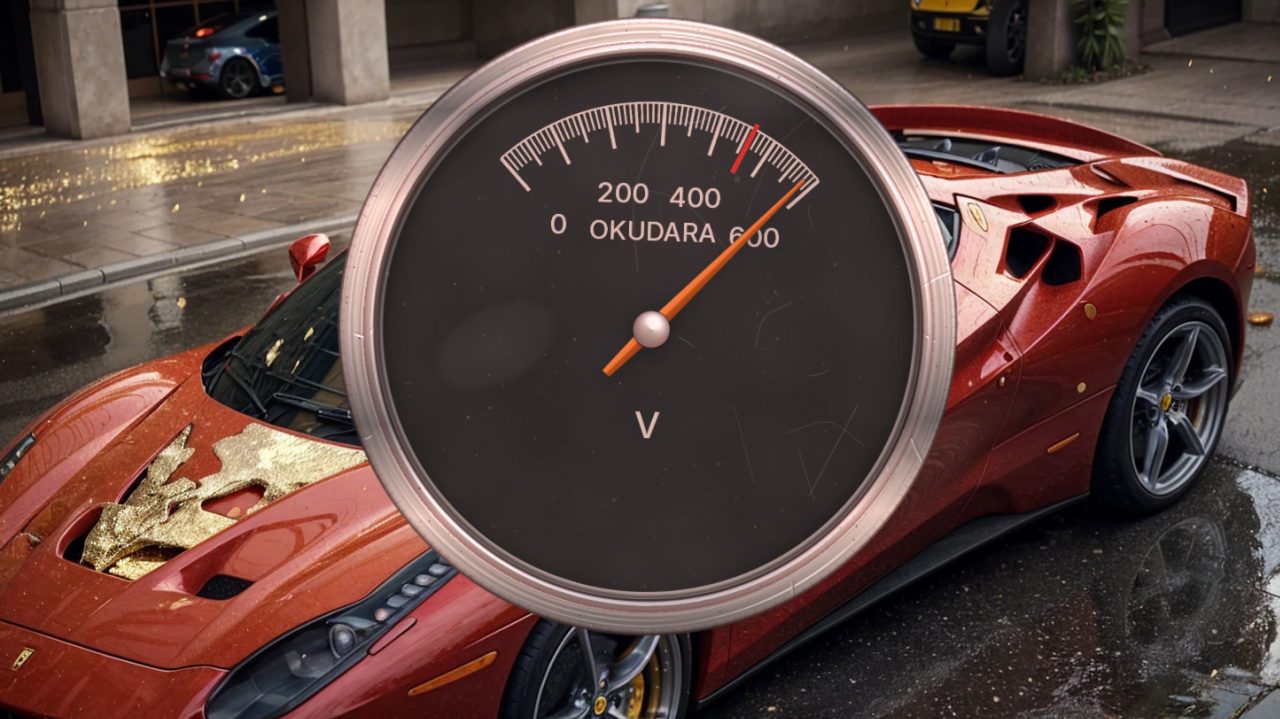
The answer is 580 V
